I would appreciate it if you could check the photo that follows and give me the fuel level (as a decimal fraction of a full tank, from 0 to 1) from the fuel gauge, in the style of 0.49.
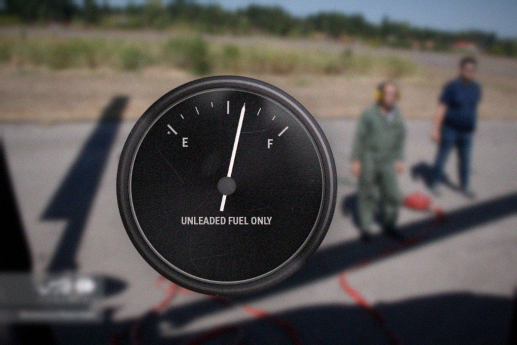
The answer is 0.625
